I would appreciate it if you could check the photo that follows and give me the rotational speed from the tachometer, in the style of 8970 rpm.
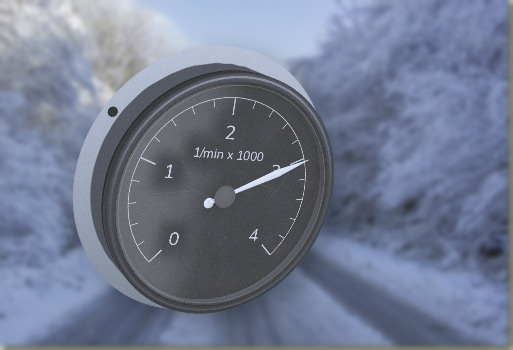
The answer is 3000 rpm
